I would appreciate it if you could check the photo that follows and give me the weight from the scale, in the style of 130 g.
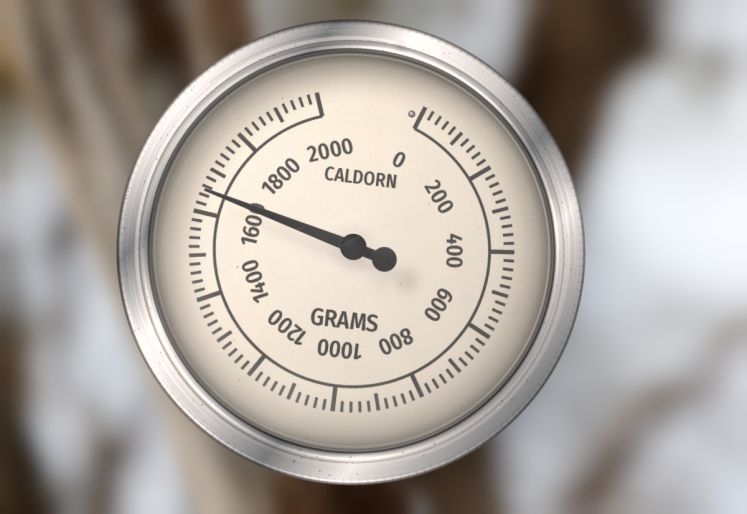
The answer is 1650 g
